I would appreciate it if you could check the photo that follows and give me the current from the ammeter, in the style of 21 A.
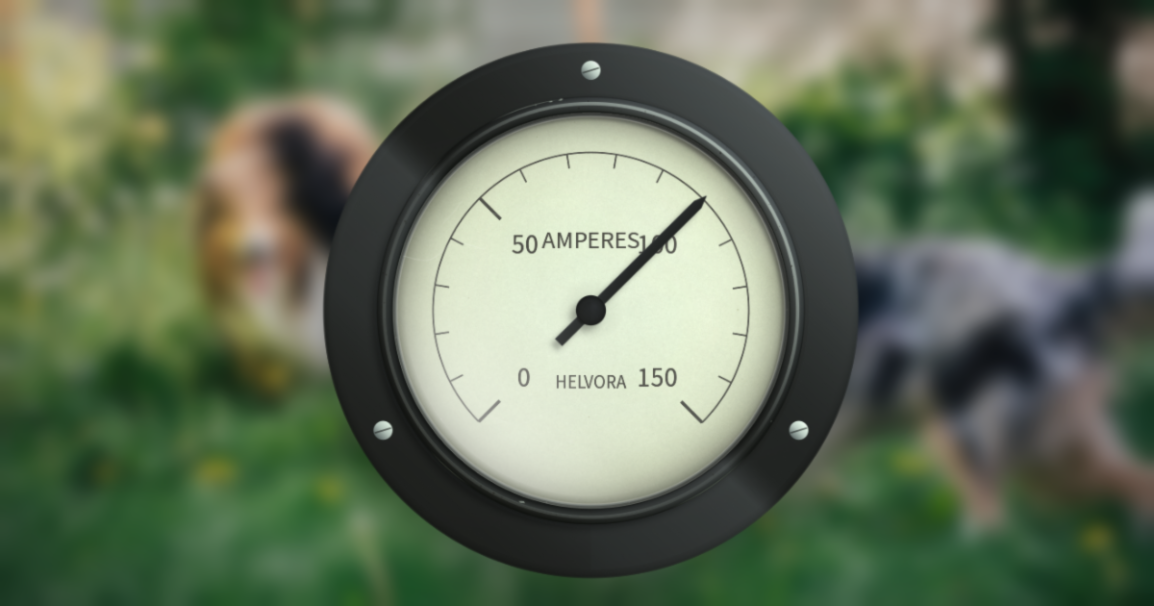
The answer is 100 A
